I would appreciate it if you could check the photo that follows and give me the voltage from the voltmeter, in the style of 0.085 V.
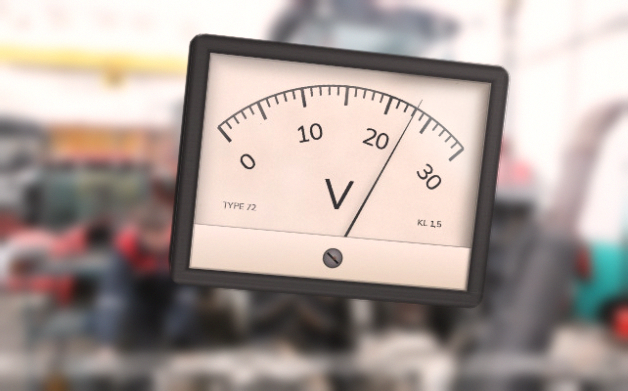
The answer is 23 V
